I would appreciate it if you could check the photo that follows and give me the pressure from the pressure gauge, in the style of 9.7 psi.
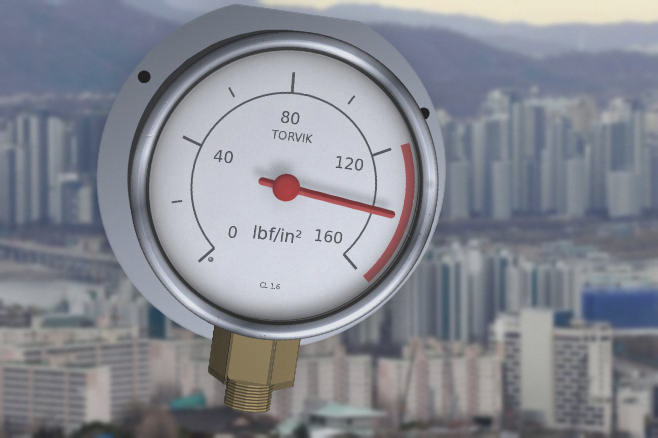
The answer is 140 psi
